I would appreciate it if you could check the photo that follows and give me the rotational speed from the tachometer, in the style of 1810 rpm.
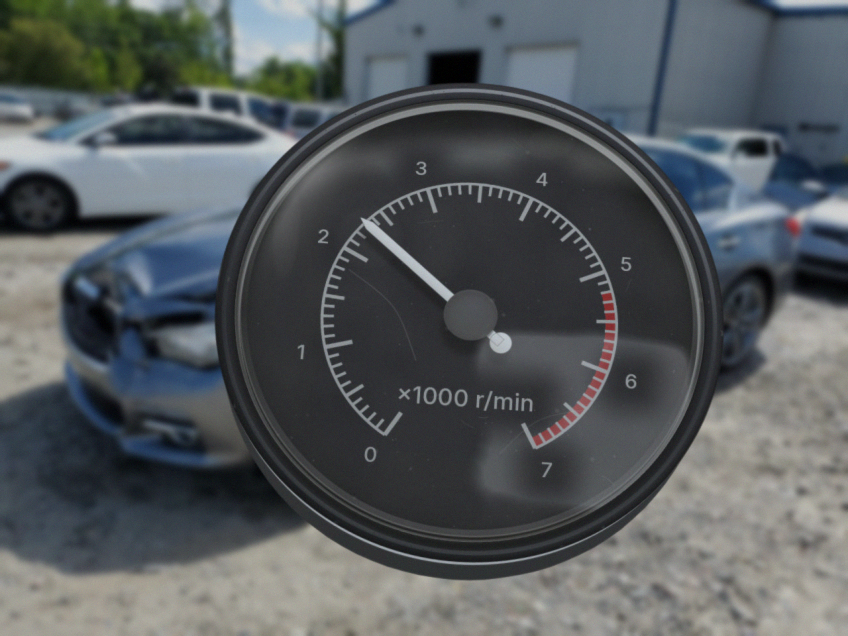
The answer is 2300 rpm
